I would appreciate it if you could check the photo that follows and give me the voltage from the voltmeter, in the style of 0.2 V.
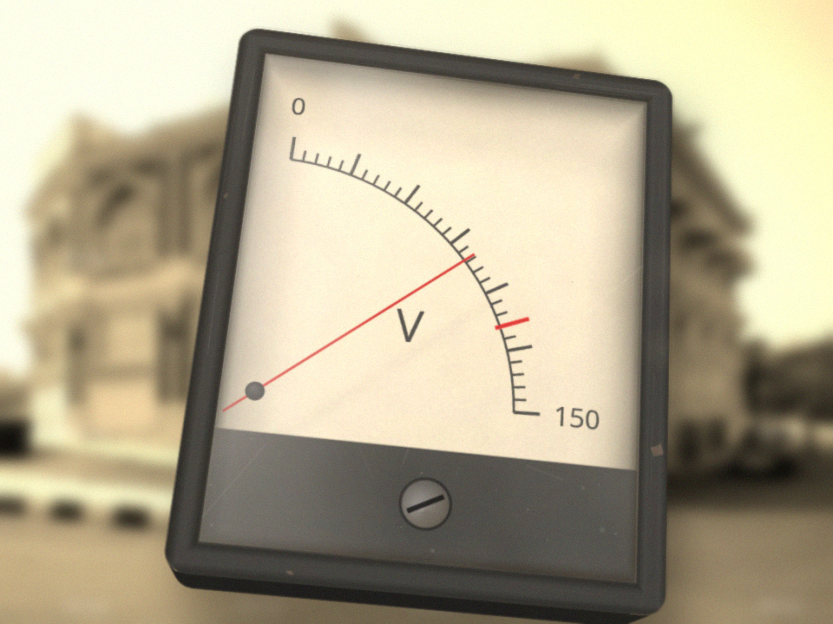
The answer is 85 V
